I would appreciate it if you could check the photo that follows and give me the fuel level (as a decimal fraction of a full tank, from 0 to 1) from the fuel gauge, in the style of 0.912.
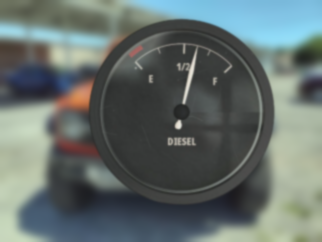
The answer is 0.625
